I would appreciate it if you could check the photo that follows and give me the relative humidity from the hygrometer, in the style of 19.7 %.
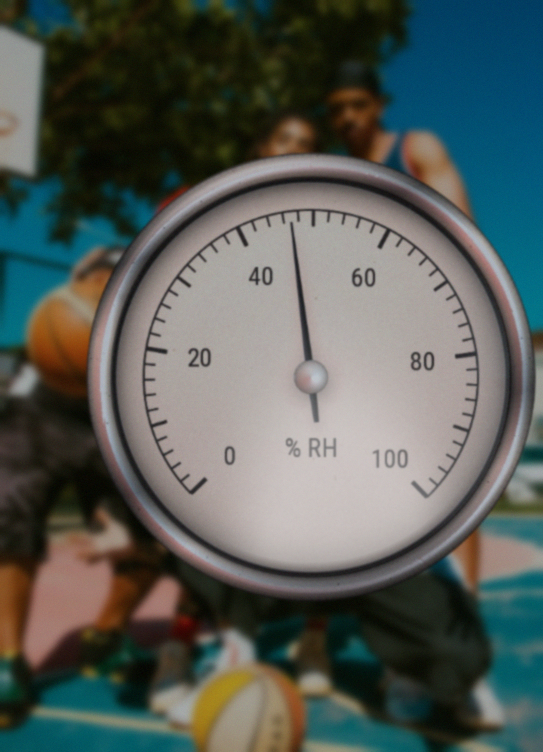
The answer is 47 %
